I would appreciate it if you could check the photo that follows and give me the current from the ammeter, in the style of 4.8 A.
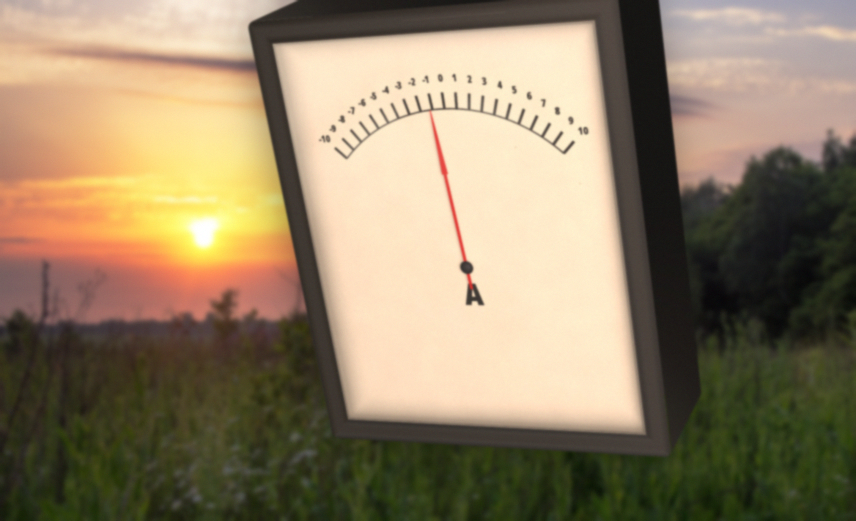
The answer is -1 A
